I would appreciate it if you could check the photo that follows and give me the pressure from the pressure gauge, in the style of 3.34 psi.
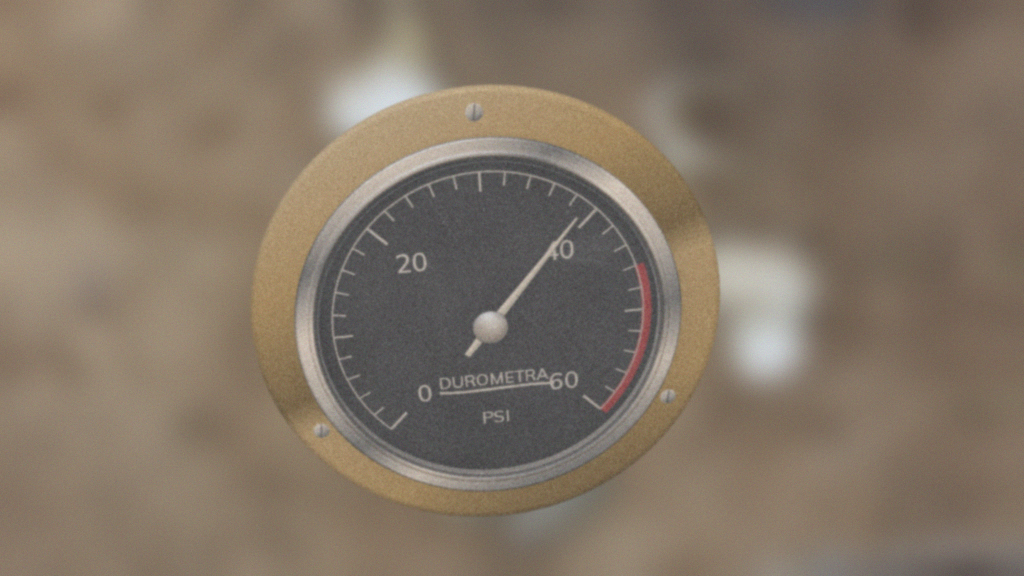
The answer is 39 psi
